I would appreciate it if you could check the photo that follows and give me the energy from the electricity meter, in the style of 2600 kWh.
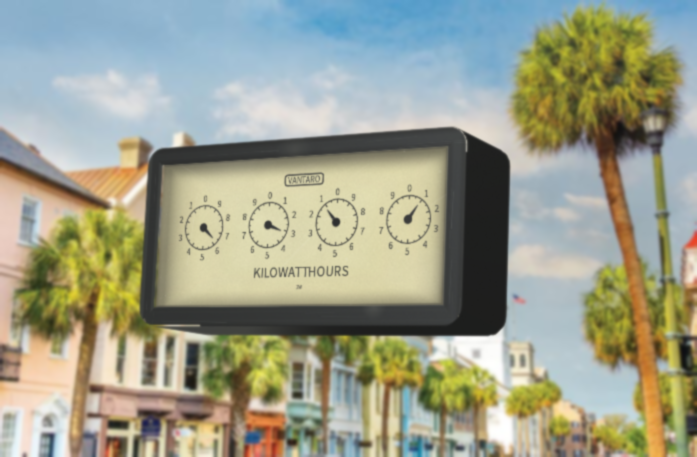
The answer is 6311 kWh
